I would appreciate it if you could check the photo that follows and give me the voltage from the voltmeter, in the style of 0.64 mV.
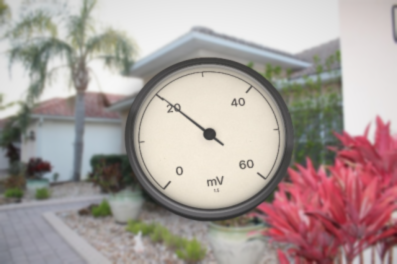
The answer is 20 mV
